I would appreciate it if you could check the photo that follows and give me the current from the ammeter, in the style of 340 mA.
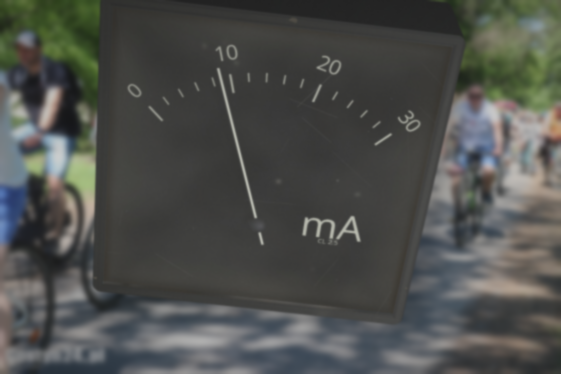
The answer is 9 mA
